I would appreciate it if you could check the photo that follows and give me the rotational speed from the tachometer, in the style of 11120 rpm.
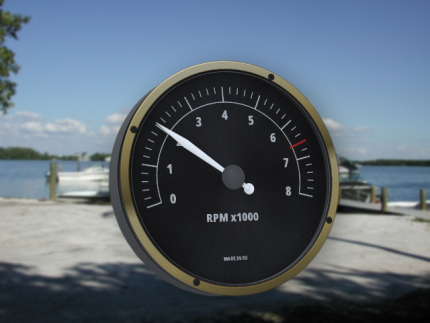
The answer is 2000 rpm
